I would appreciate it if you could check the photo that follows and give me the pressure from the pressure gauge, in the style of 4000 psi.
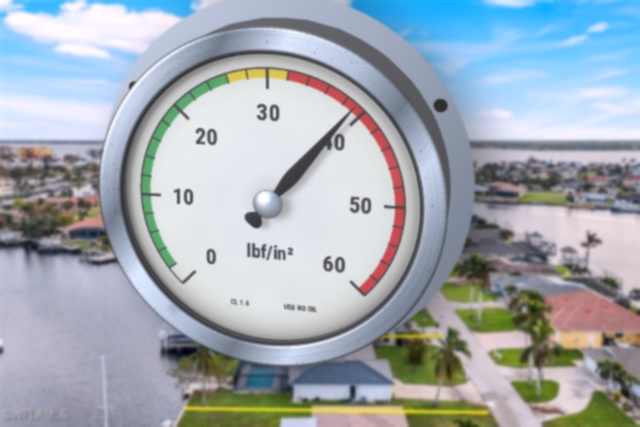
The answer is 39 psi
